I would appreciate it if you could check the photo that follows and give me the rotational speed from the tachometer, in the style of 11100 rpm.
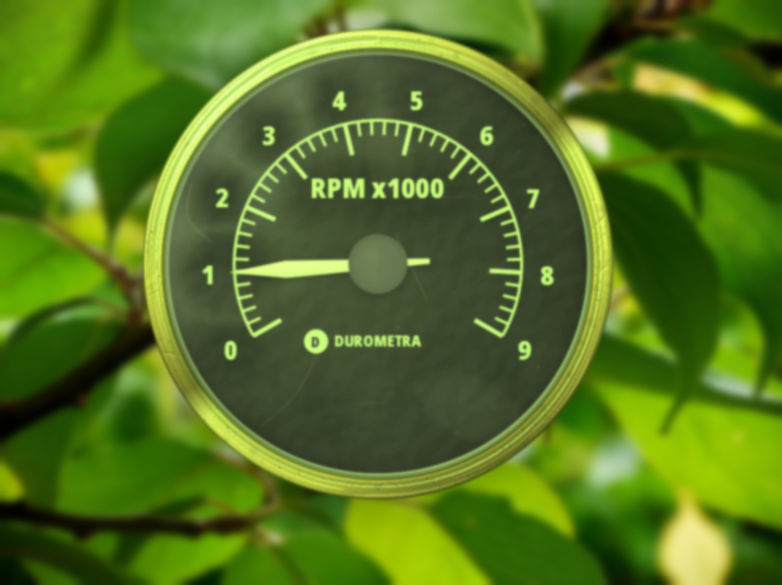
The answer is 1000 rpm
